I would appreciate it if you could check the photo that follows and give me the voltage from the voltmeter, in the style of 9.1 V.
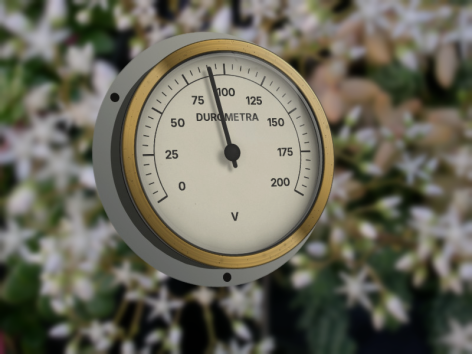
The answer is 90 V
